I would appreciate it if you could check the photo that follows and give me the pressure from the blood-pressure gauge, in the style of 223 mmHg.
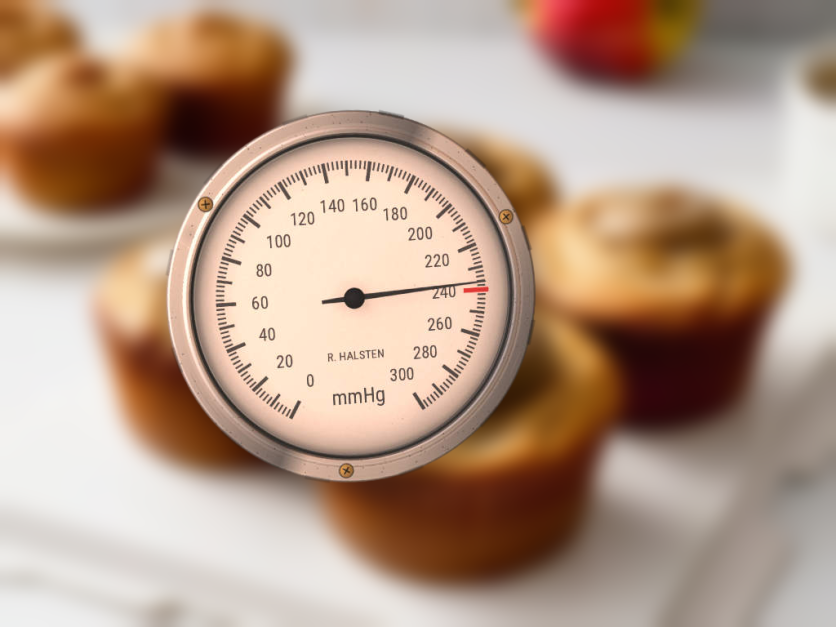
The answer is 236 mmHg
